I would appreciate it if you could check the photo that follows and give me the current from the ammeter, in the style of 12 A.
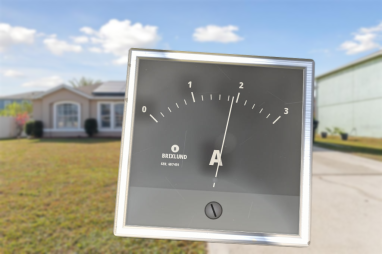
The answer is 1.9 A
